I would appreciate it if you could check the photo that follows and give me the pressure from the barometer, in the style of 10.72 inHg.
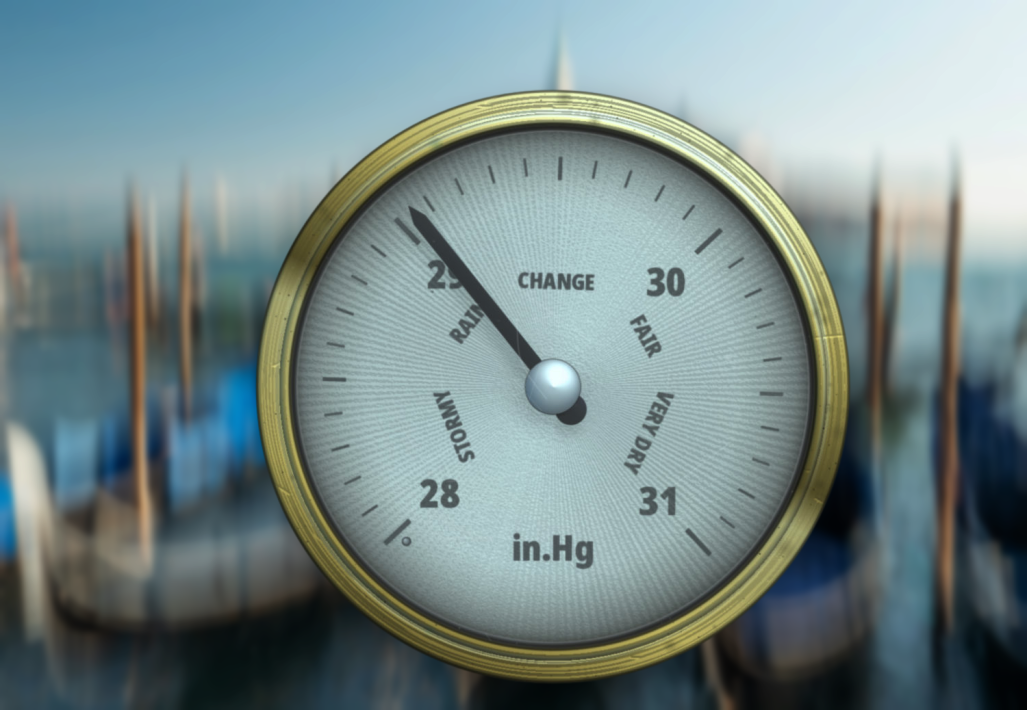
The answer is 29.05 inHg
